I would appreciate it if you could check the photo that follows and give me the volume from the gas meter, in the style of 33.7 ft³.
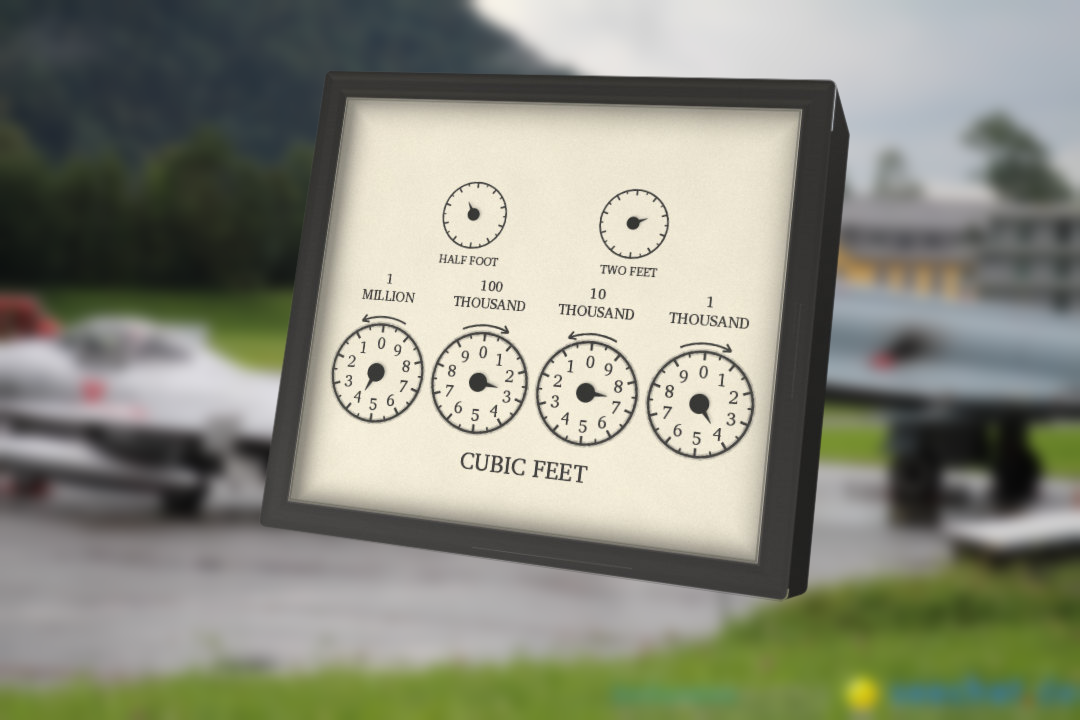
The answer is 427400 ft³
